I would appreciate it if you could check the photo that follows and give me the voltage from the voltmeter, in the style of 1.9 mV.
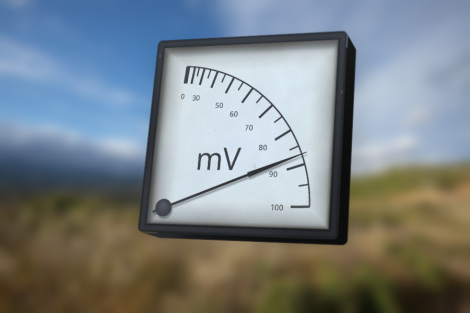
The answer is 87.5 mV
